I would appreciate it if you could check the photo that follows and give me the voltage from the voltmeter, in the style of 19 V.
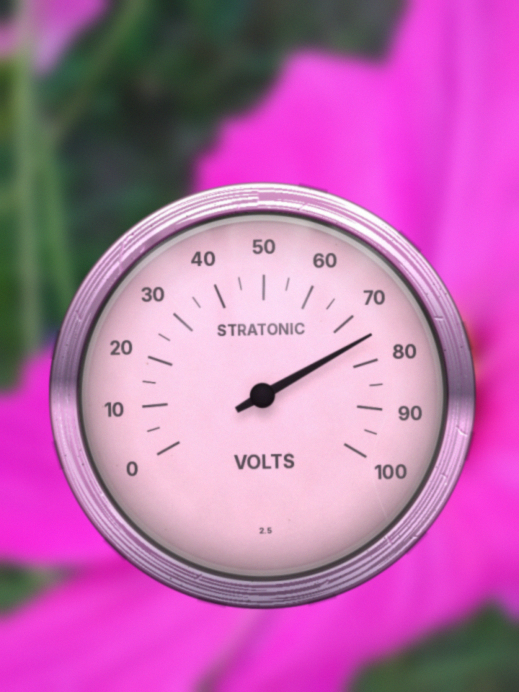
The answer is 75 V
